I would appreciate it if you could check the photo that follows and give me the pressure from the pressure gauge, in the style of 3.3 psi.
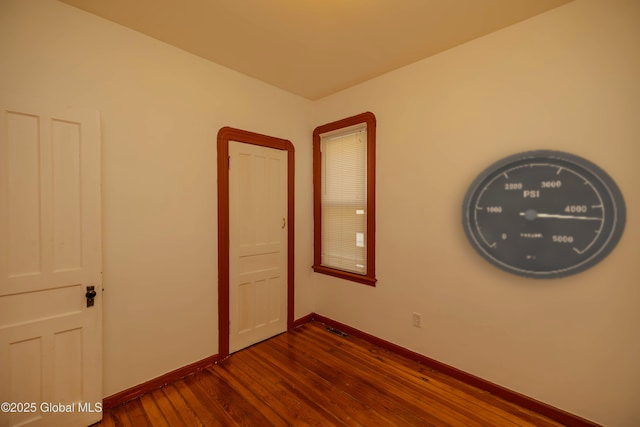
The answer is 4250 psi
